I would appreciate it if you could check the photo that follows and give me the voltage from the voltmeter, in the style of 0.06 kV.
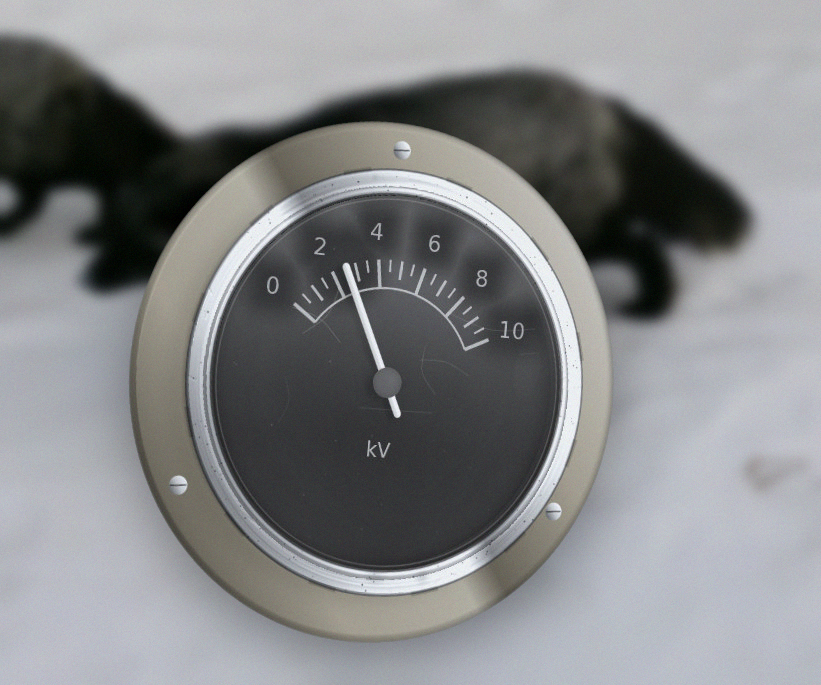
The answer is 2.5 kV
